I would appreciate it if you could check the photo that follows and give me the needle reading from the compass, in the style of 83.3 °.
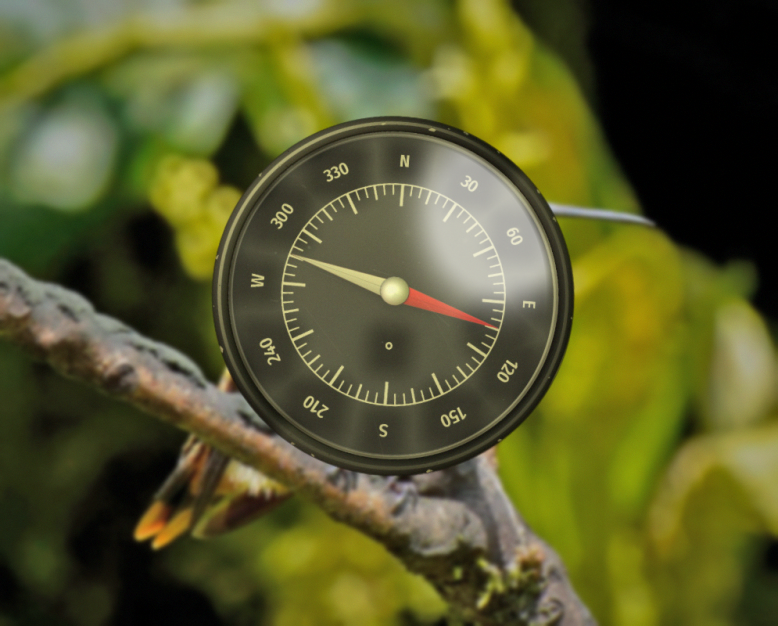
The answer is 105 °
